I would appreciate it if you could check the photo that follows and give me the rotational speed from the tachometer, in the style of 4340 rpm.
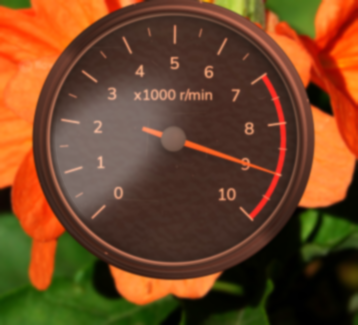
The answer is 9000 rpm
